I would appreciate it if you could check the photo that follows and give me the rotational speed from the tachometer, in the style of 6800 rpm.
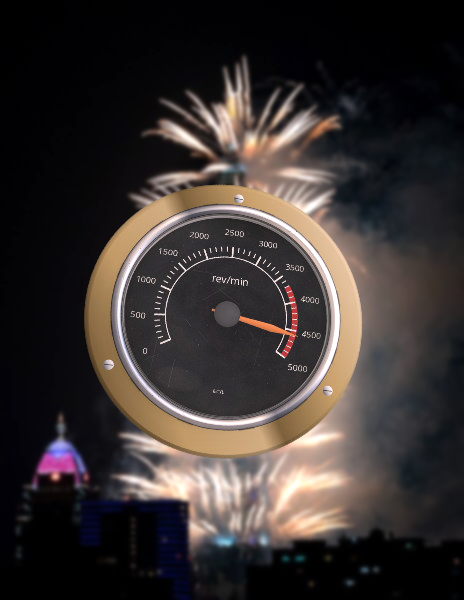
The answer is 4600 rpm
